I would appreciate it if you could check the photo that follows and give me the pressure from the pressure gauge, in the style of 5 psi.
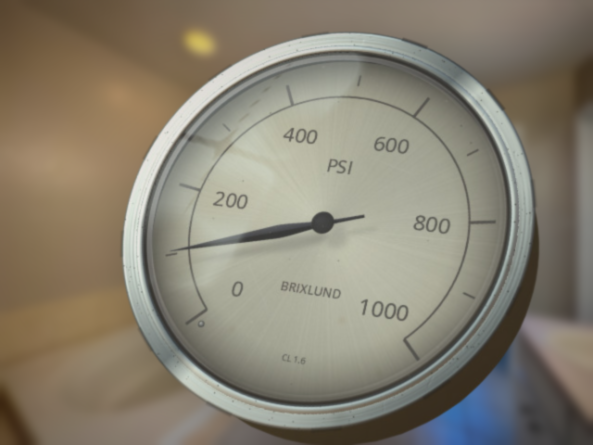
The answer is 100 psi
